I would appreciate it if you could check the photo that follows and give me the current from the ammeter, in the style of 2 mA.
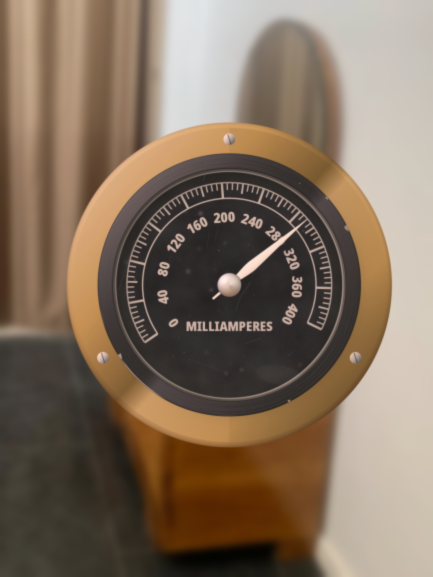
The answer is 290 mA
